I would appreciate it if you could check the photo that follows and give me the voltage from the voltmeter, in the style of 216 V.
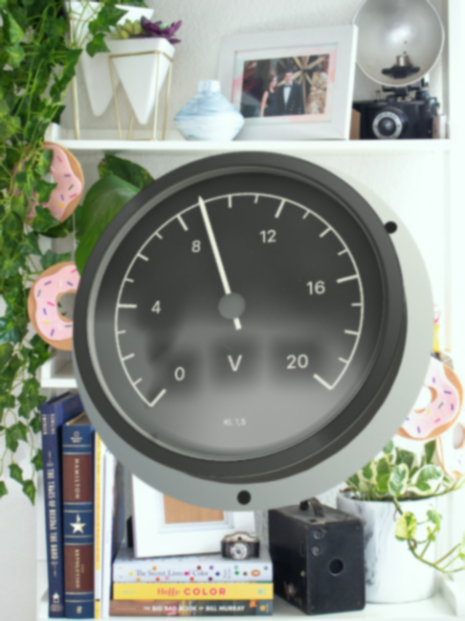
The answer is 9 V
